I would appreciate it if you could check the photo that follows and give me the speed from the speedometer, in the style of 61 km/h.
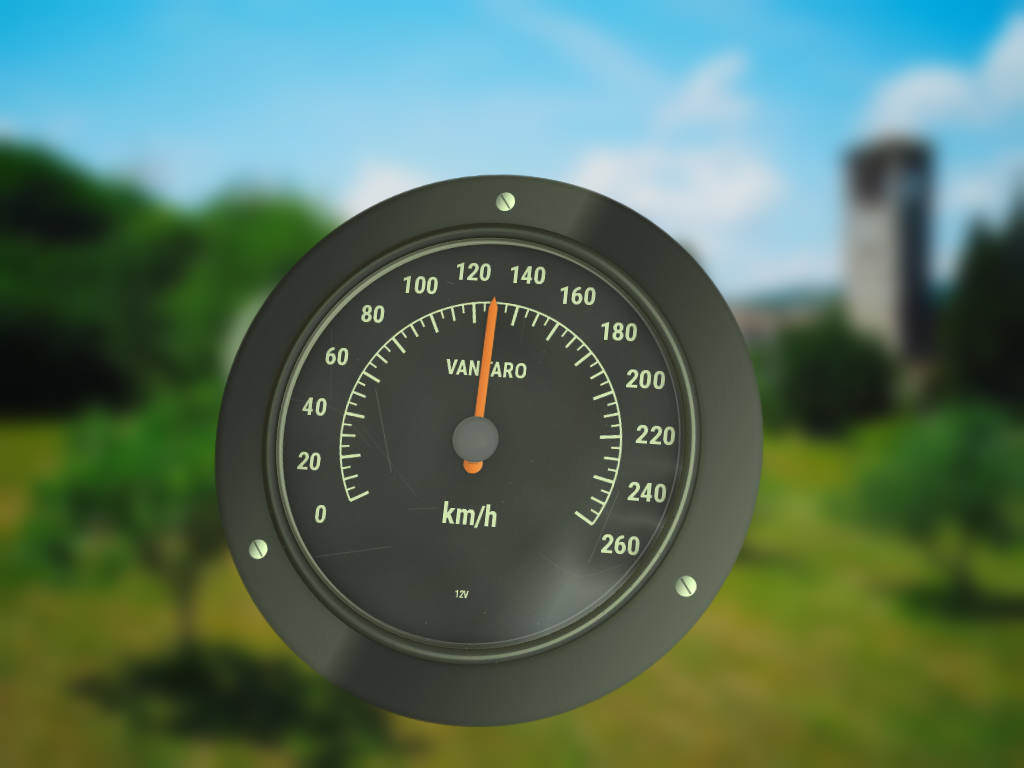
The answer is 130 km/h
